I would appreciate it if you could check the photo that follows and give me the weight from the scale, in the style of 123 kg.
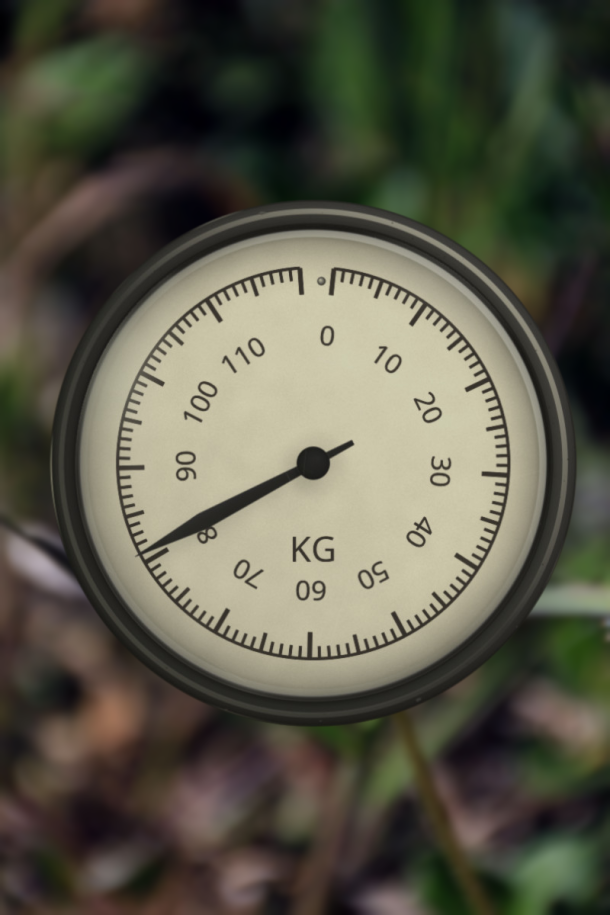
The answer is 81 kg
